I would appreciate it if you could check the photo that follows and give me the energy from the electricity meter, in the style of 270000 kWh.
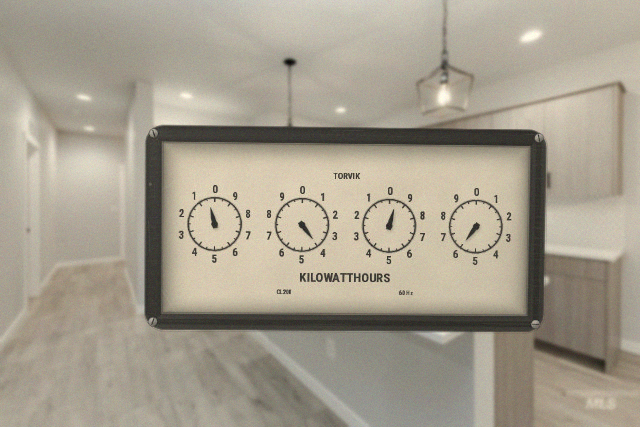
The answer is 396 kWh
